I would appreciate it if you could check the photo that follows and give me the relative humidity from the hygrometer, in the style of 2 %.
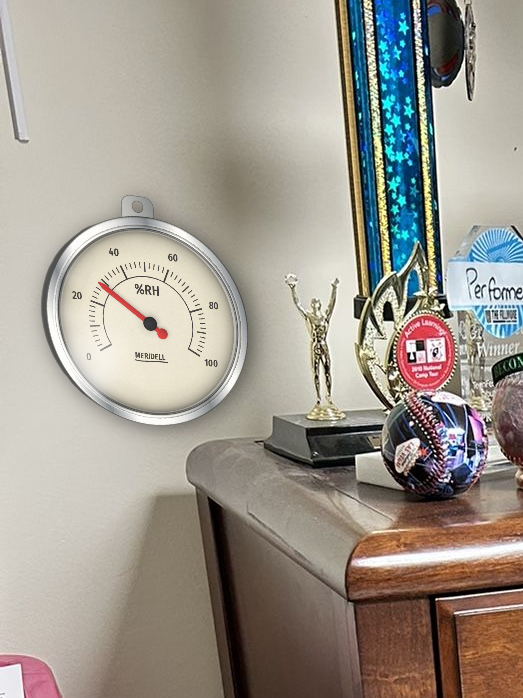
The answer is 28 %
